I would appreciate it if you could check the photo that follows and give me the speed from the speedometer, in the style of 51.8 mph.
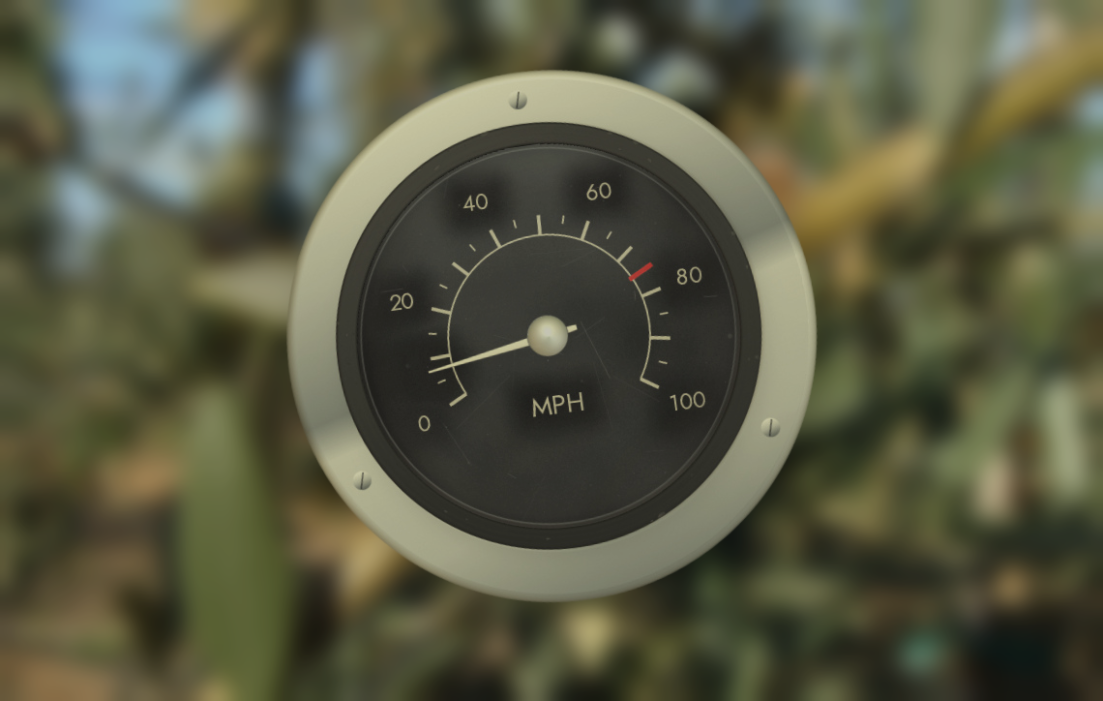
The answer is 7.5 mph
